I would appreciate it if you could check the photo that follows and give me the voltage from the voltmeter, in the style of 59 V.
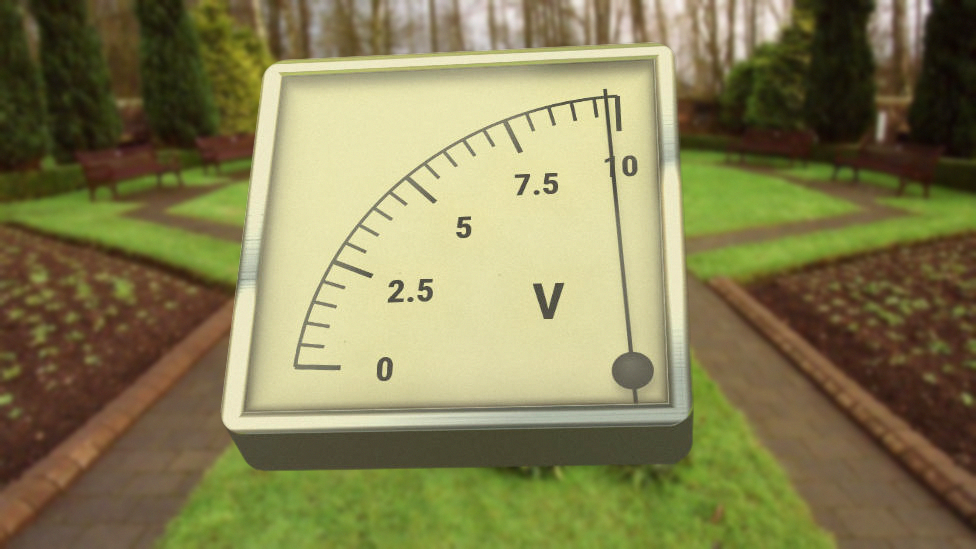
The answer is 9.75 V
